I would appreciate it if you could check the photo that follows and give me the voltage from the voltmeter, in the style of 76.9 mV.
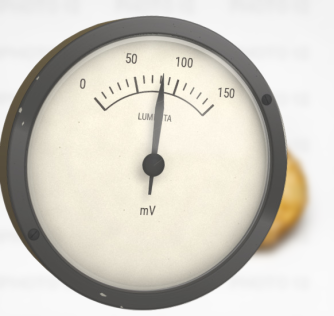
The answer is 80 mV
